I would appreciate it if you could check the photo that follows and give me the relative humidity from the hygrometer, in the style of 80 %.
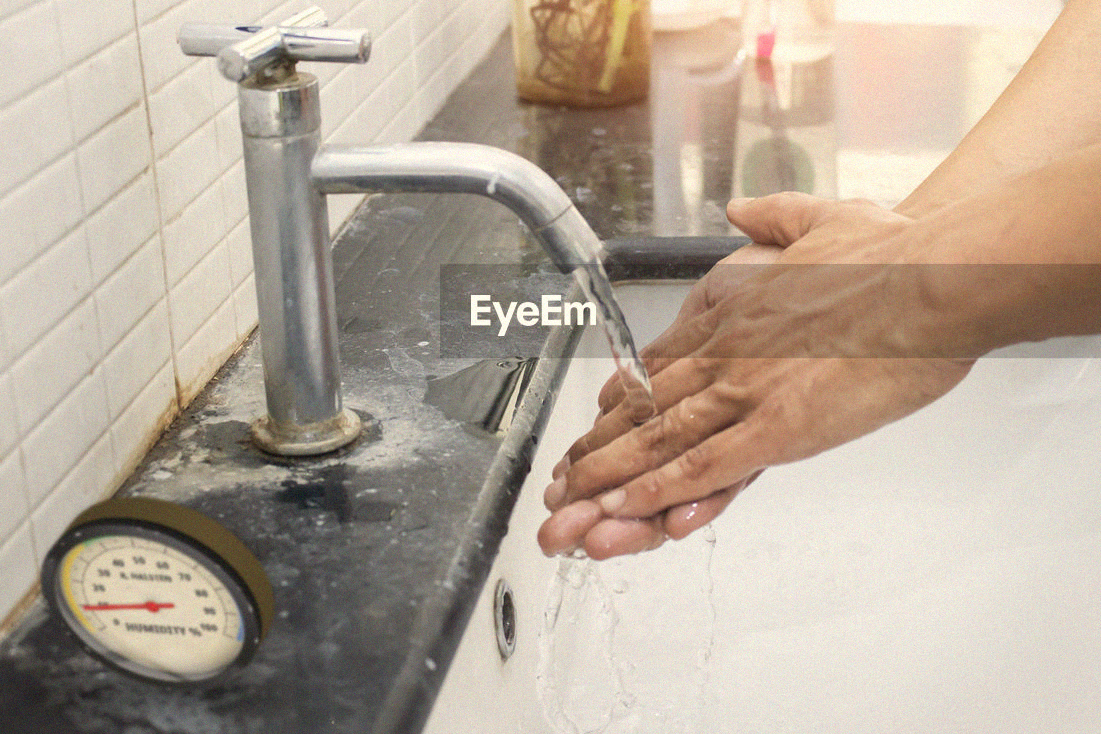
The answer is 10 %
